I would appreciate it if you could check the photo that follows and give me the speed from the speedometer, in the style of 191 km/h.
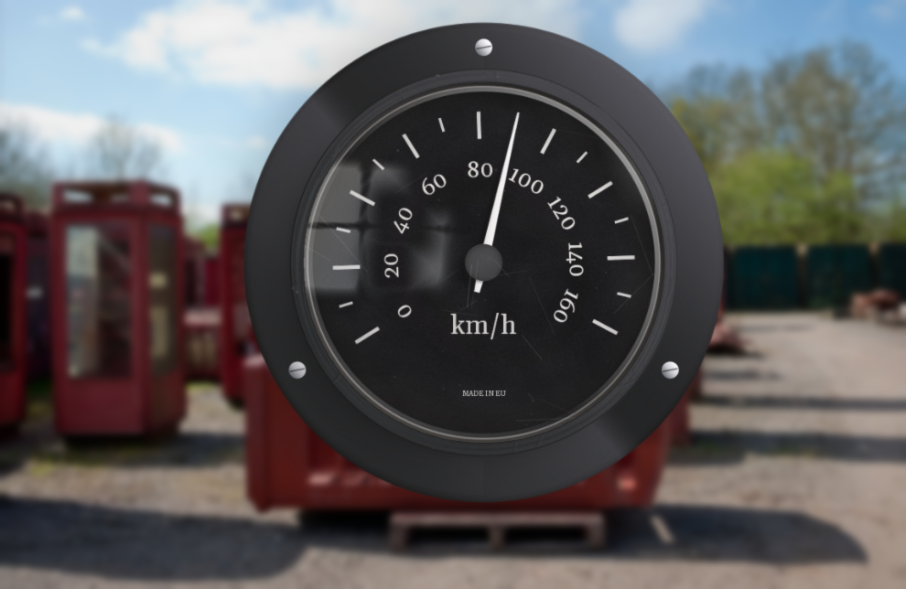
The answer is 90 km/h
